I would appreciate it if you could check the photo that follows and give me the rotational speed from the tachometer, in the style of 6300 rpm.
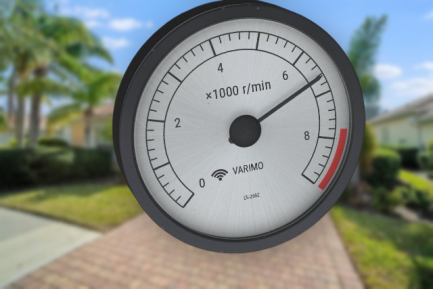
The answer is 6600 rpm
